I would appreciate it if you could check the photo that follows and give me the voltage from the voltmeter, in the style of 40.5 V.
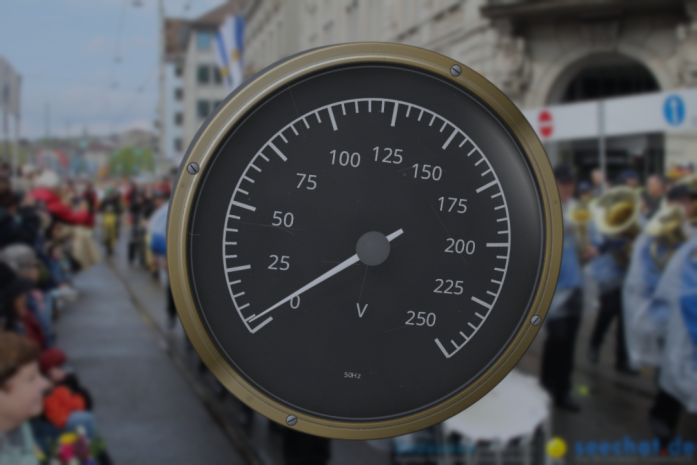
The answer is 5 V
